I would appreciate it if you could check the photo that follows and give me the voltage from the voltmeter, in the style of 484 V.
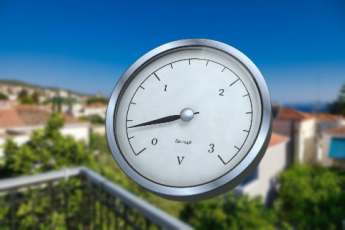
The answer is 0.3 V
